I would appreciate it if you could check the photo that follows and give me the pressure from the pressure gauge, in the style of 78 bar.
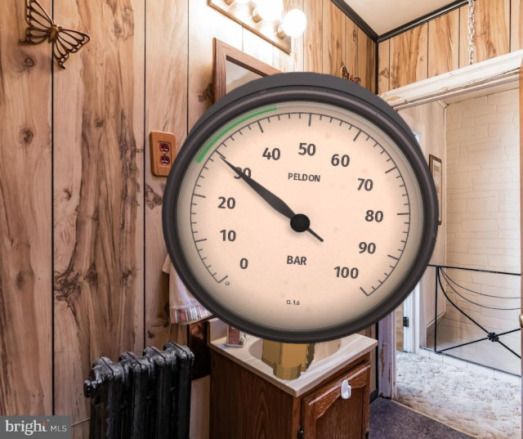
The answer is 30 bar
